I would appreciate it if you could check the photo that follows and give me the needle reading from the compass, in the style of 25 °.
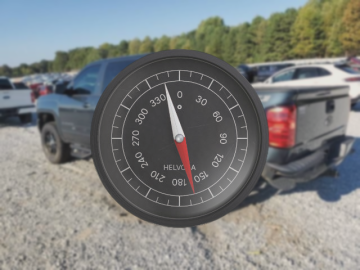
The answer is 165 °
